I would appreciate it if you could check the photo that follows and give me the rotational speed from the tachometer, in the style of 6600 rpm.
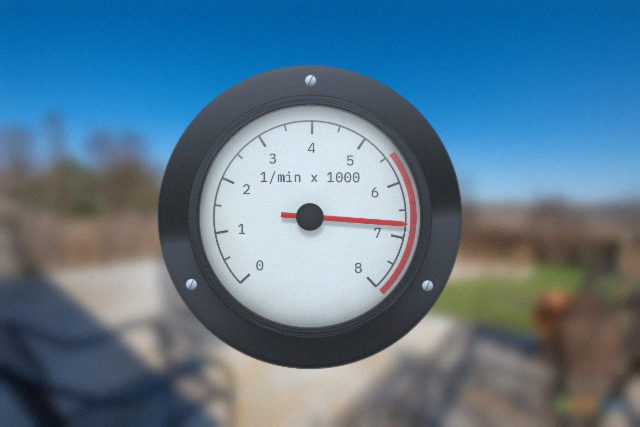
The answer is 6750 rpm
